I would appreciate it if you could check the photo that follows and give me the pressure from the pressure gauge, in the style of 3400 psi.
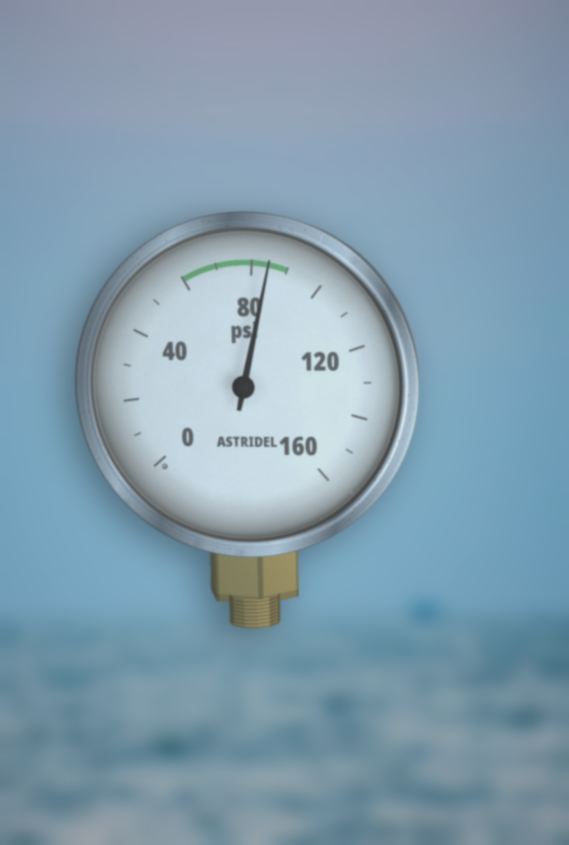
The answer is 85 psi
